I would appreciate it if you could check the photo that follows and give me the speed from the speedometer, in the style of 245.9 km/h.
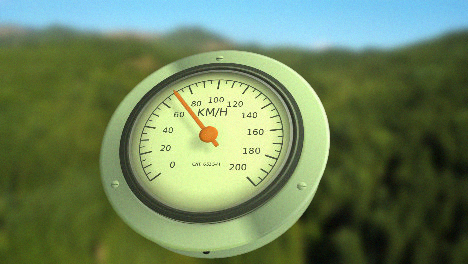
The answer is 70 km/h
